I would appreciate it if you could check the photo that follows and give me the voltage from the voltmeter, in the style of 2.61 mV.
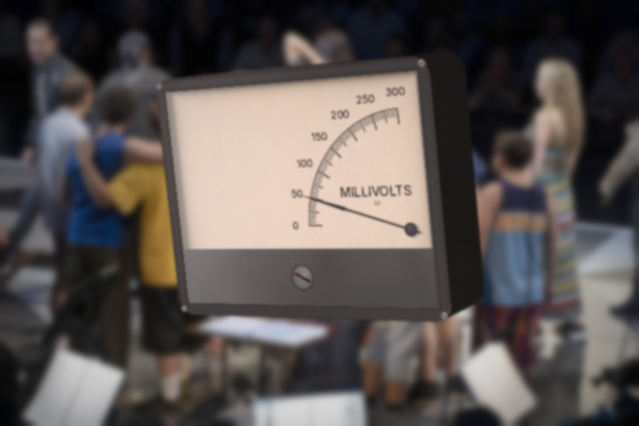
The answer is 50 mV
